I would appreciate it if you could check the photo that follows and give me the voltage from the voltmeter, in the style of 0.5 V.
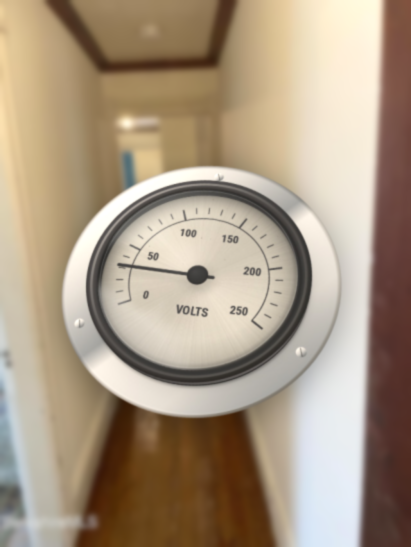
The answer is 30 V
